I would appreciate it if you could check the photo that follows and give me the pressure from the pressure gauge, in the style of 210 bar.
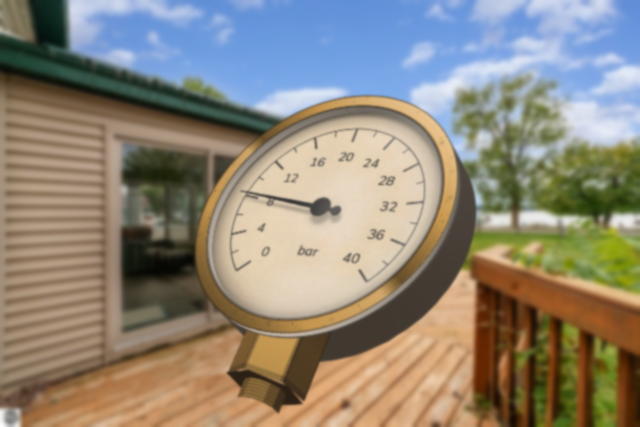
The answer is 8 bar
